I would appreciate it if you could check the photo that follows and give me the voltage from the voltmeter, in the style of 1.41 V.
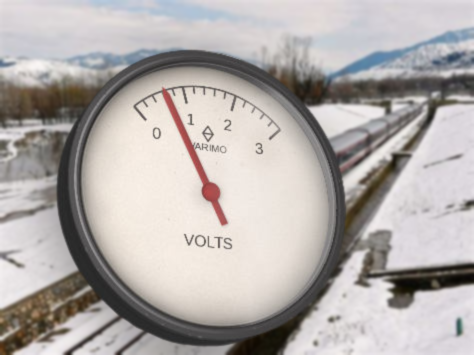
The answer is 0.6 V
